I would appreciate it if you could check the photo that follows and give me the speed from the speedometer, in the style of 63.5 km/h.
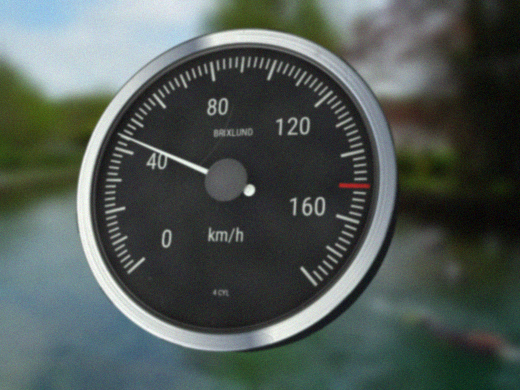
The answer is 44 km/h
